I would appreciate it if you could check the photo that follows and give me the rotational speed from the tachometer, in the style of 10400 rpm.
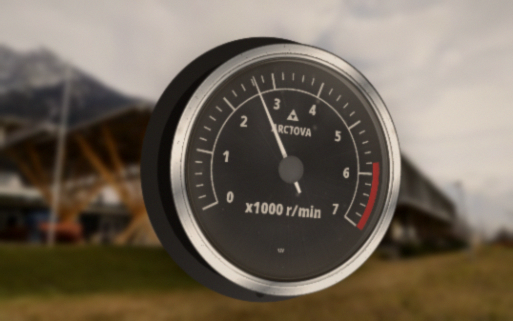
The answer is 2600 rpm
